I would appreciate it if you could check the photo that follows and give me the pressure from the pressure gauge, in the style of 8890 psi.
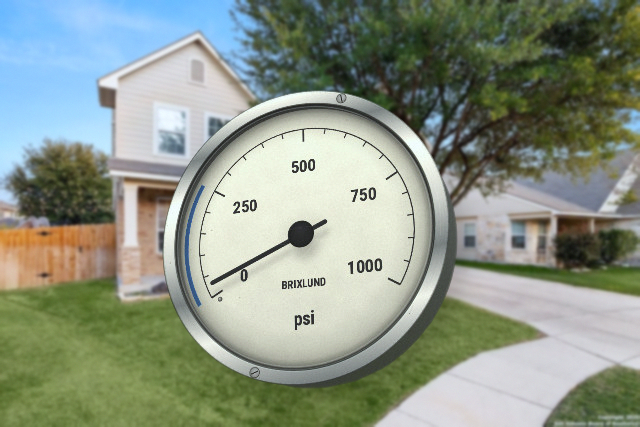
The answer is 25 psi
